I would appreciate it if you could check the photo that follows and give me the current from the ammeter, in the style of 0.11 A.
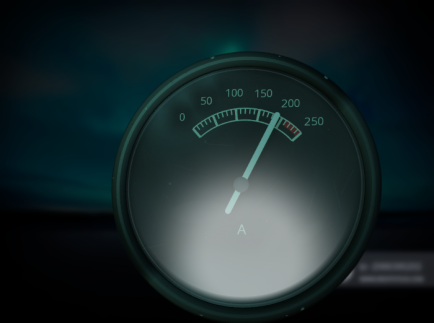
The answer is 190 A
